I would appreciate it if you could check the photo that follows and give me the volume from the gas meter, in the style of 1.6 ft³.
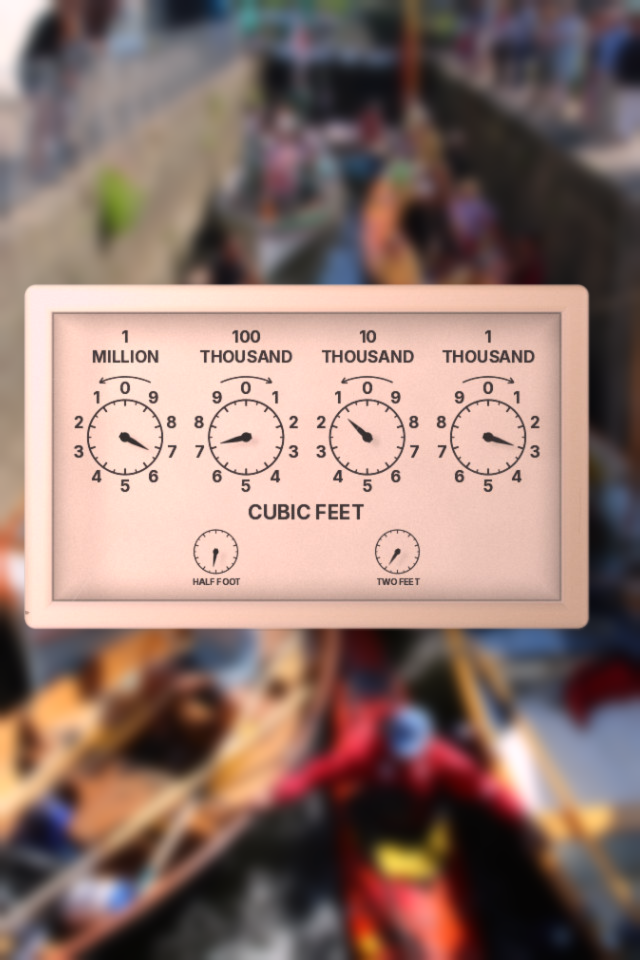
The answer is 671300 ft³
